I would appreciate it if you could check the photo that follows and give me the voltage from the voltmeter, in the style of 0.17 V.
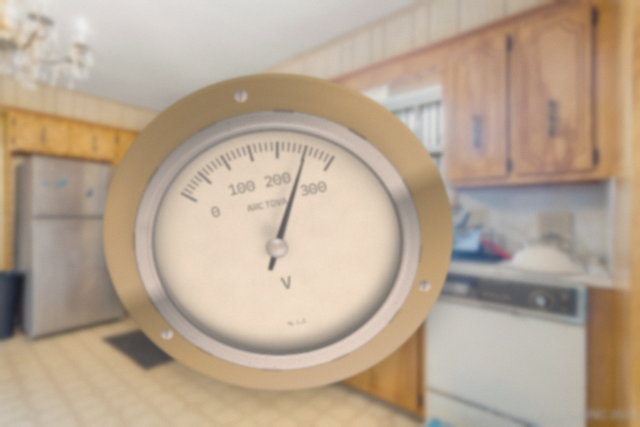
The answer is 250 V
